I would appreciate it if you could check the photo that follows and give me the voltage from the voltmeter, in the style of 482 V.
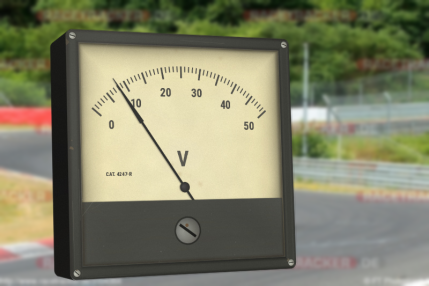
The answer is 8 V
